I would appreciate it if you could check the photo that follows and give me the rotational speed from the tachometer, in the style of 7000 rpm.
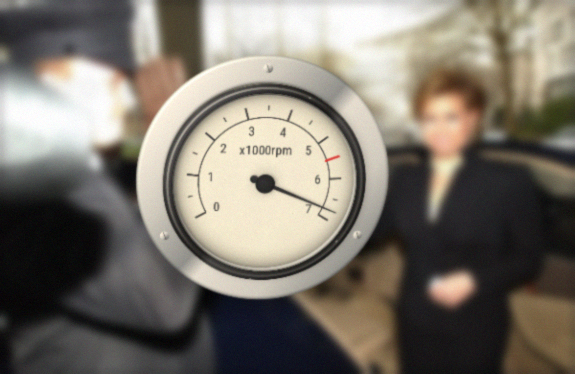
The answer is 6750 rpm
